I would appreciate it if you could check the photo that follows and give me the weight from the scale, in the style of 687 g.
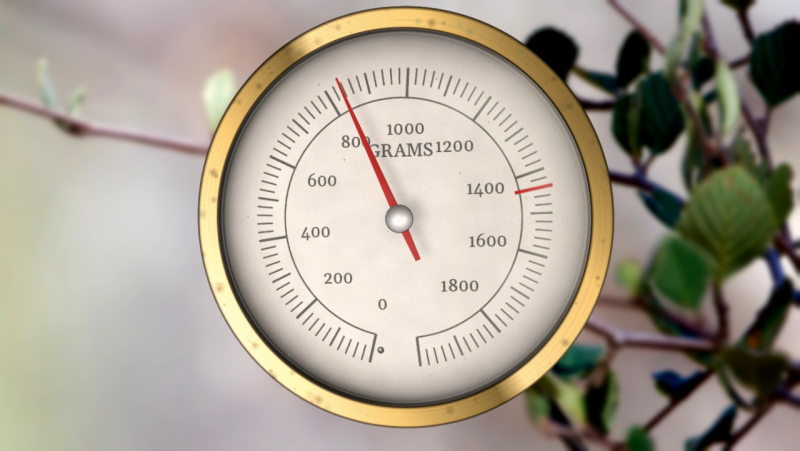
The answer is 840 g
